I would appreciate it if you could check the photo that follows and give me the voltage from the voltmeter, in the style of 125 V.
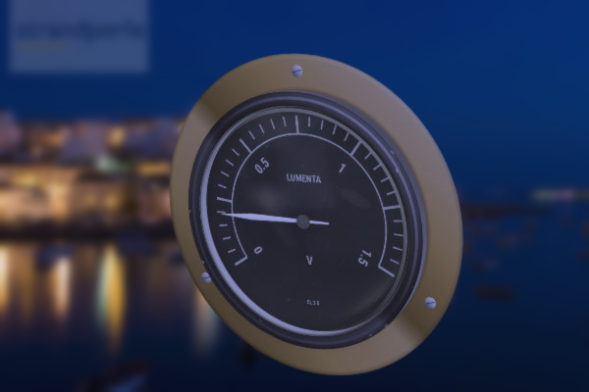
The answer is 0.2 V
